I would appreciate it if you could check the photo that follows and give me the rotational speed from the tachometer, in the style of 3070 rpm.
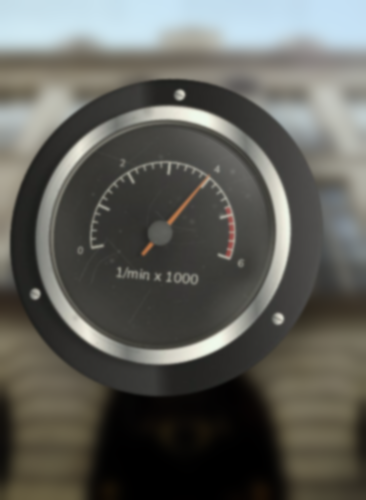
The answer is 4000 rpm
